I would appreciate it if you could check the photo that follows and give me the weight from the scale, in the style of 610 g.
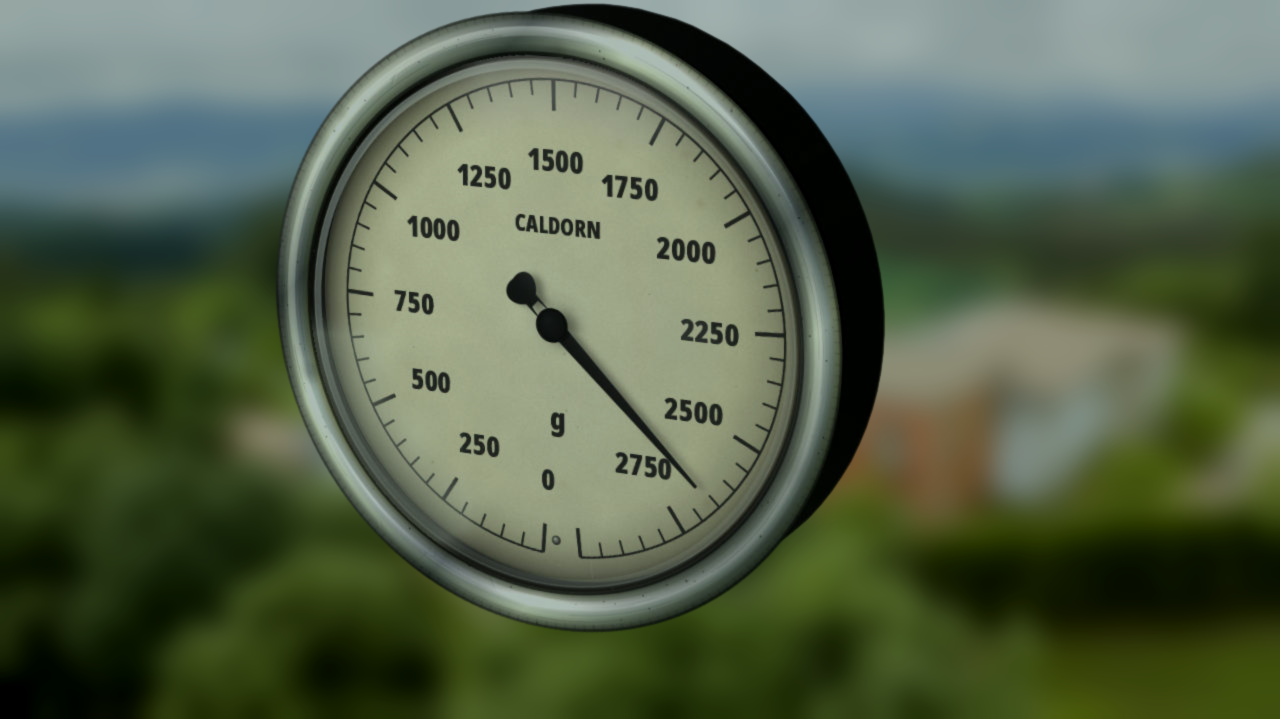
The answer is 2650 g
